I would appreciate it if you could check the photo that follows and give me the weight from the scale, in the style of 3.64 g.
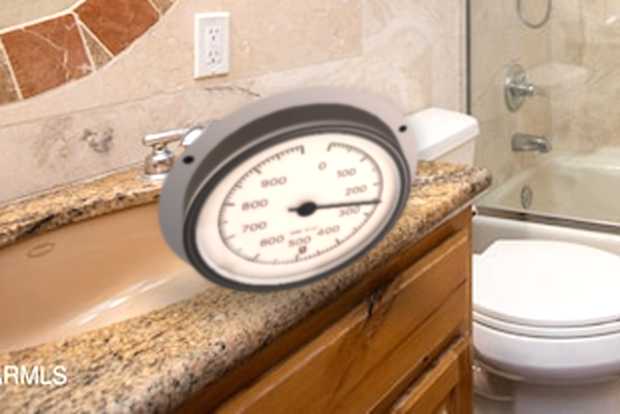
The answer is 250 g
